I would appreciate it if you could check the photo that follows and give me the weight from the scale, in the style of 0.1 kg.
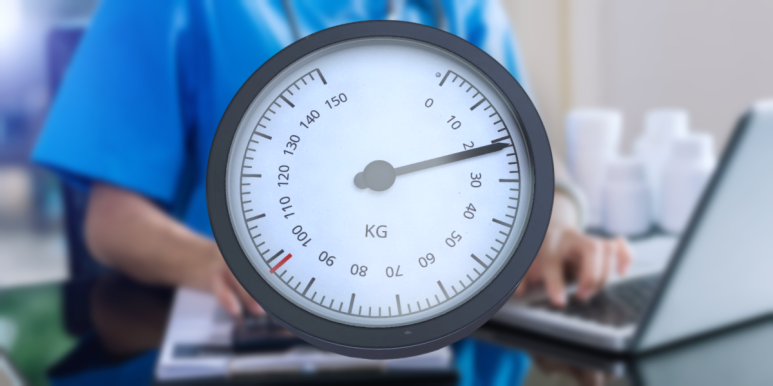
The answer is 22 kg
